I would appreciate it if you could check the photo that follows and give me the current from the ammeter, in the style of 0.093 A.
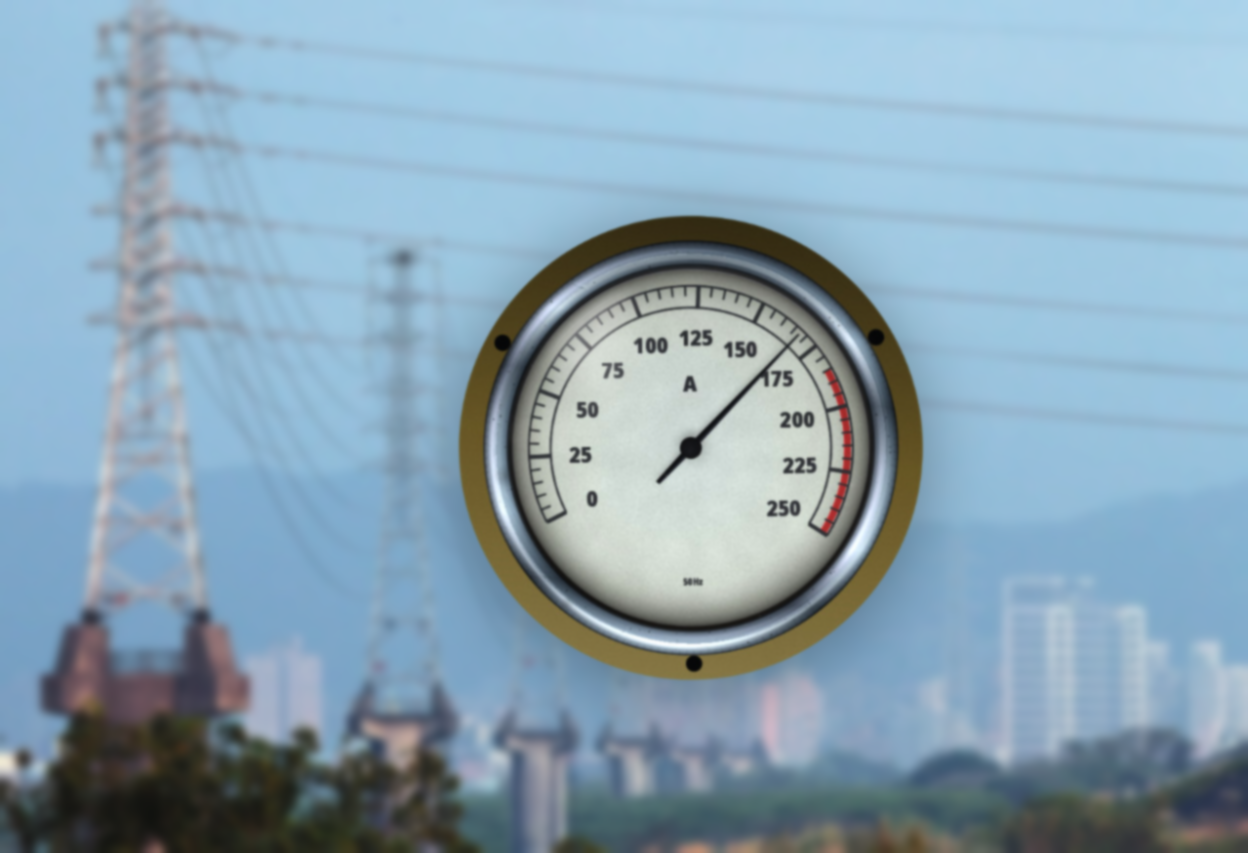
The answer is 167.5 A
